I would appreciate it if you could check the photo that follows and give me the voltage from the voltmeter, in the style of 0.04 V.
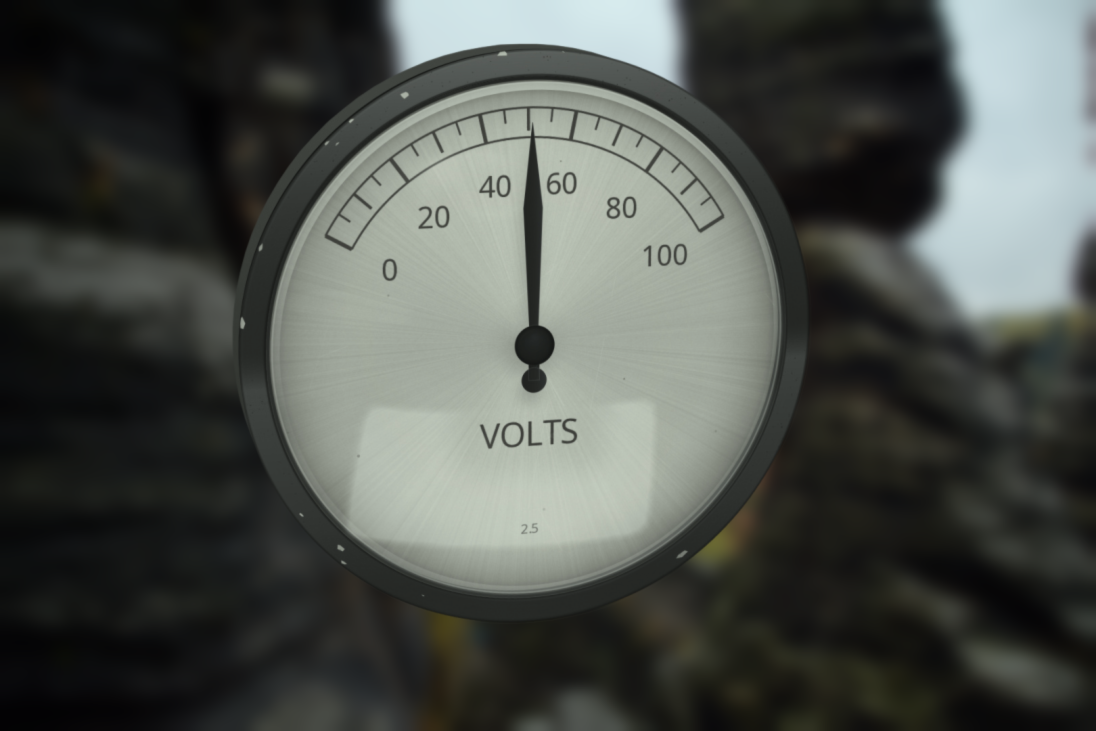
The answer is 50 V
